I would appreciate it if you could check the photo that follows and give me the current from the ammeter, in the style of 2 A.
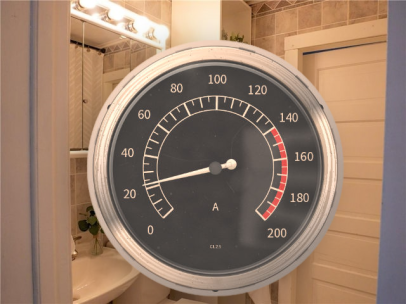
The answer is 22.5 A
